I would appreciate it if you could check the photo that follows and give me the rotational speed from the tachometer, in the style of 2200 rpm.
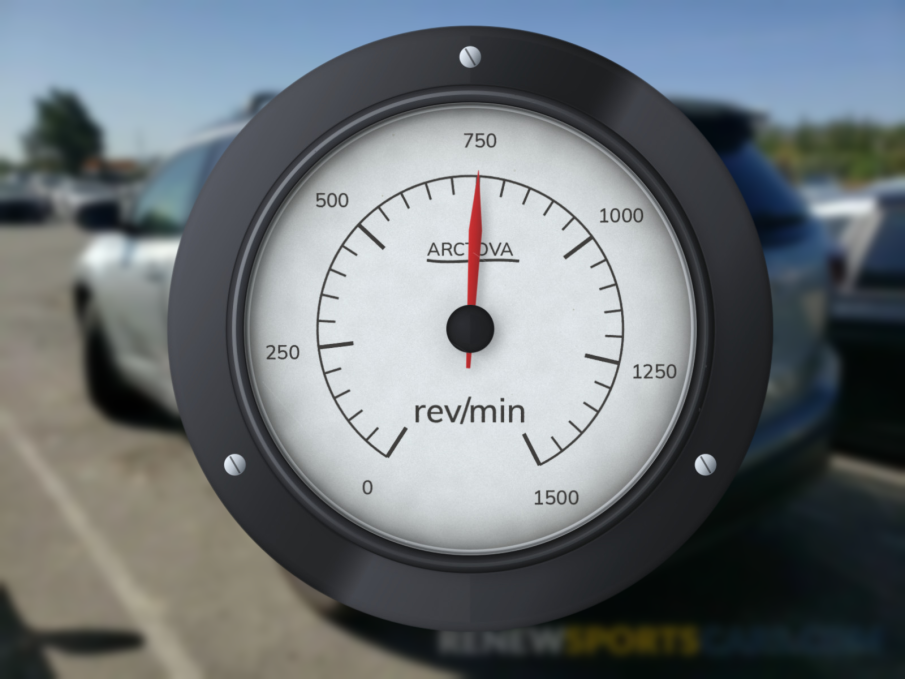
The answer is 750 rpm
